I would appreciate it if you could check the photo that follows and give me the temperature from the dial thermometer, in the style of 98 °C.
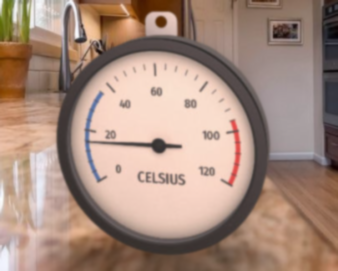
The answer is 16 °C
